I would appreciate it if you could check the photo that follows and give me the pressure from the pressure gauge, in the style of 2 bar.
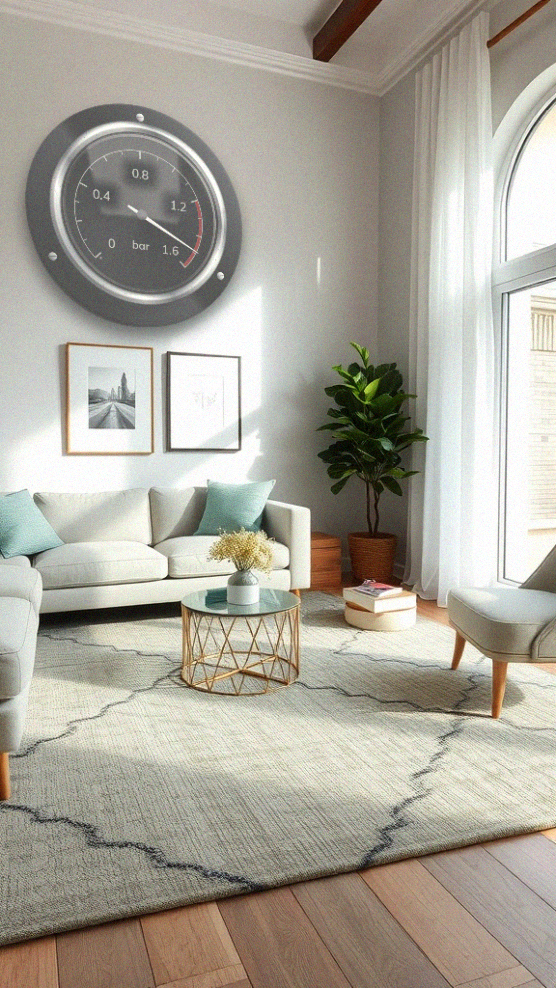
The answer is 1.5 bar
